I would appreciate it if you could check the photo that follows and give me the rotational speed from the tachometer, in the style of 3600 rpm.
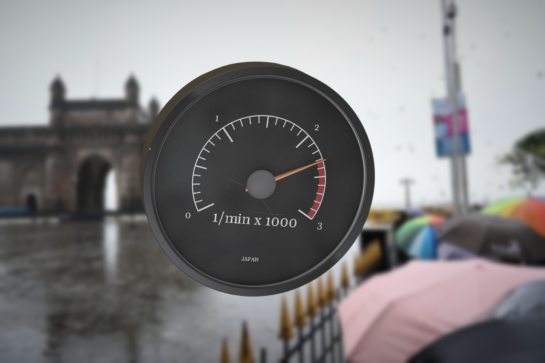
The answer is 2300 rpm
